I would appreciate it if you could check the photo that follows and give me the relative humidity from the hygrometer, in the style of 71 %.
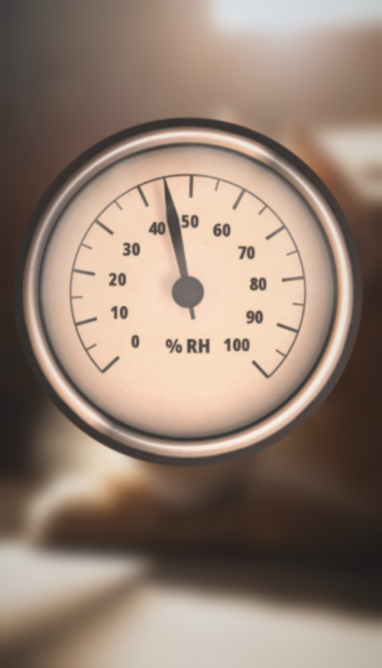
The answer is 45 %
